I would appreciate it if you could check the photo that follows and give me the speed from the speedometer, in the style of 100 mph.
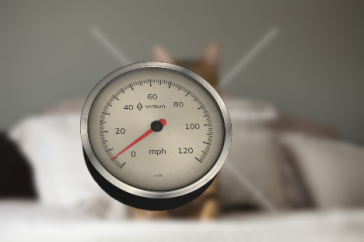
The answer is 5 mph
